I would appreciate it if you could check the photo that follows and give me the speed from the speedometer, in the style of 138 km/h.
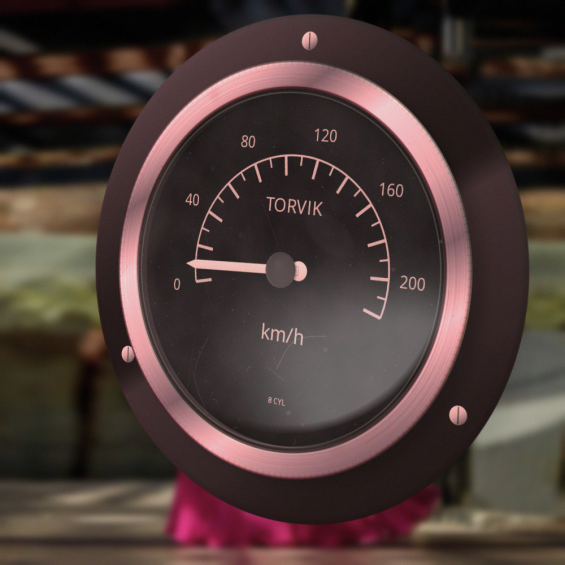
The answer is 10 km/h
